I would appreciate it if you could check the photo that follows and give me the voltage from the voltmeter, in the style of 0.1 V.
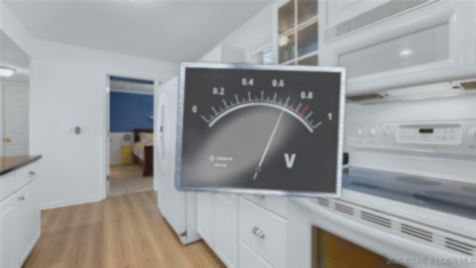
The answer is 0.7 V
